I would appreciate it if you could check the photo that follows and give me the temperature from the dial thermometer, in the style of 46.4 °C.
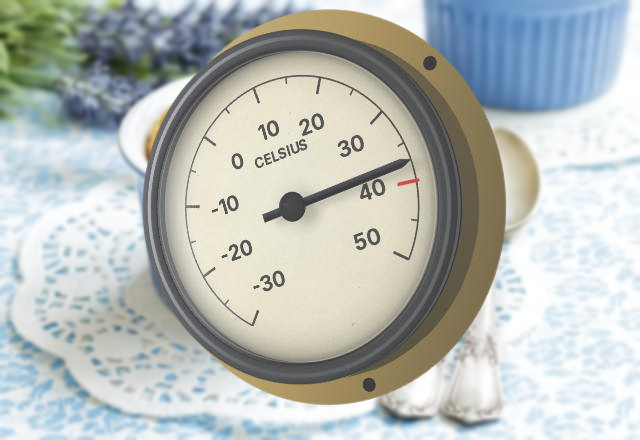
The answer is 37.5 °C
